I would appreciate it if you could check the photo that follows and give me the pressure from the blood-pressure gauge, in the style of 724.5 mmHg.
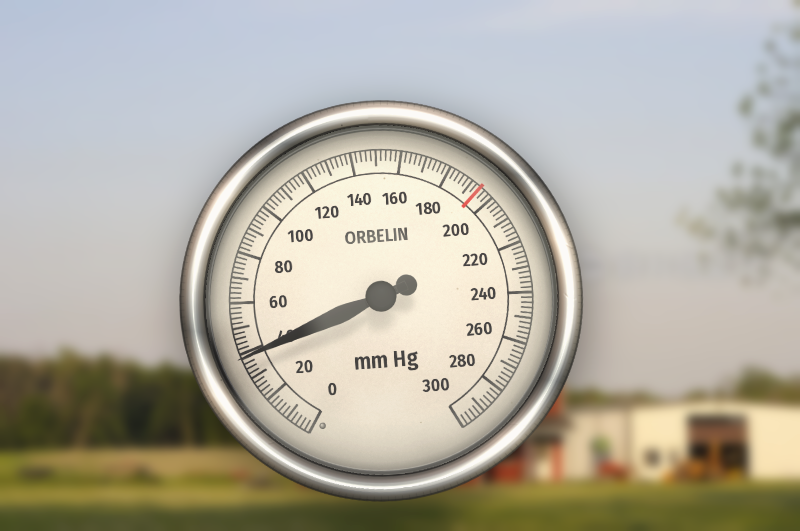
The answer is 38 mmHg
